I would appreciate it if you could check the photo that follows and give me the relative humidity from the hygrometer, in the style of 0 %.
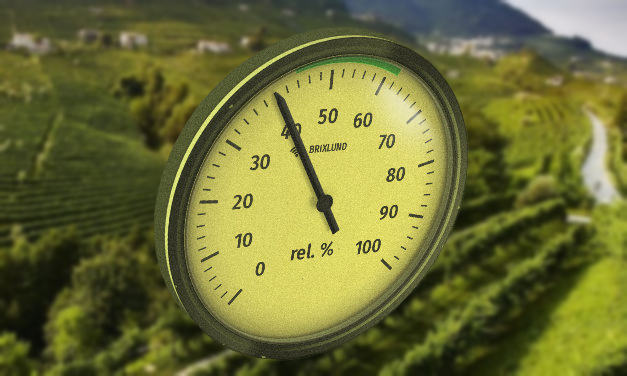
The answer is 40 %
